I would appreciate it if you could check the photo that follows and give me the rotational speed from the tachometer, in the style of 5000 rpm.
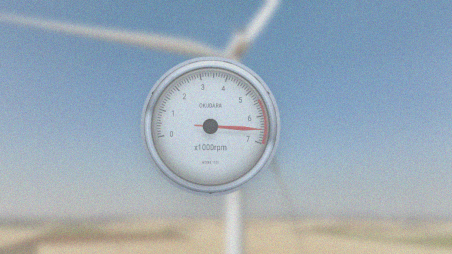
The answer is 6500 rpm
